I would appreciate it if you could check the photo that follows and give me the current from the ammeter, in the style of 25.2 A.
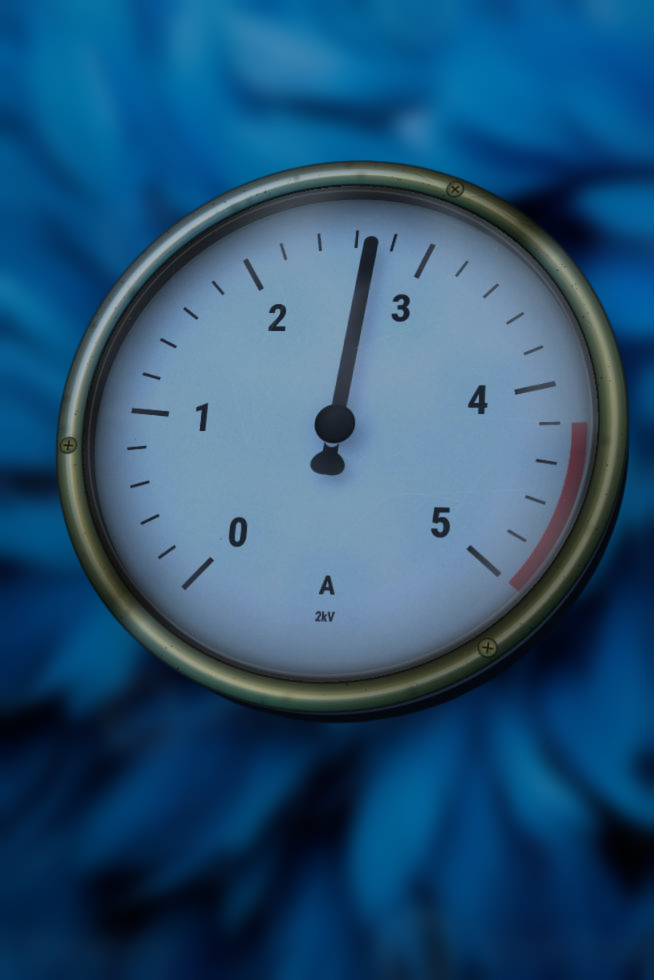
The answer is 2.7 A
